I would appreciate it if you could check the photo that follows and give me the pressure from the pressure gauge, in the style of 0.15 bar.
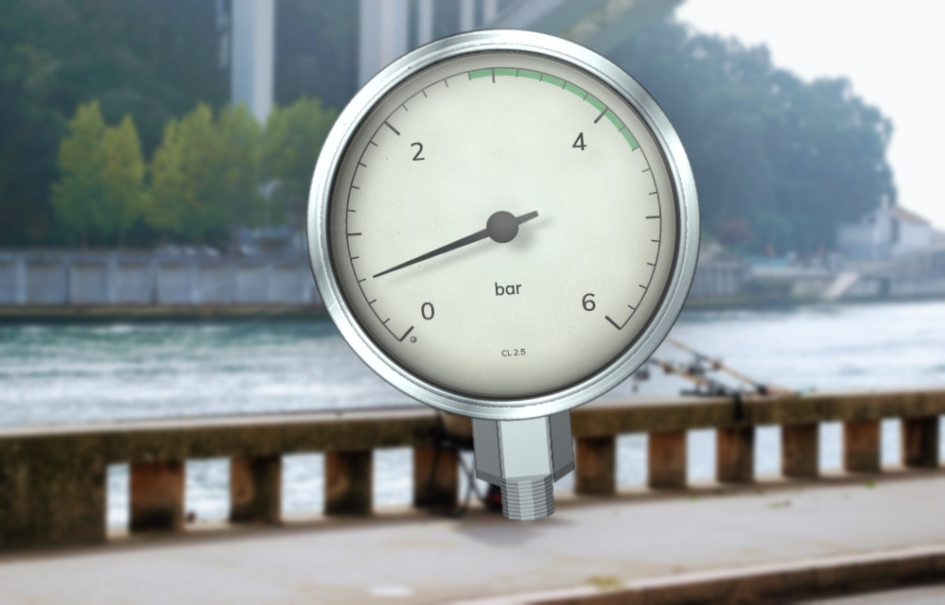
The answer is 0.6 bar
